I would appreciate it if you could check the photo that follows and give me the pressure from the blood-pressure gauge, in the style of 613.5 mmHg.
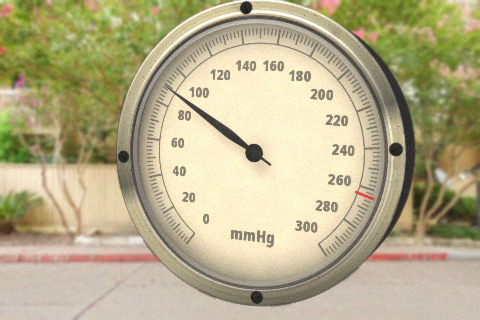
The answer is 90 mmHg
